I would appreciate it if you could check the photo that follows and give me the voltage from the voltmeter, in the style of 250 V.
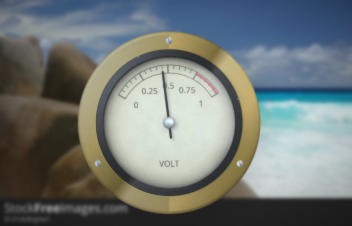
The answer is 0.45 V
